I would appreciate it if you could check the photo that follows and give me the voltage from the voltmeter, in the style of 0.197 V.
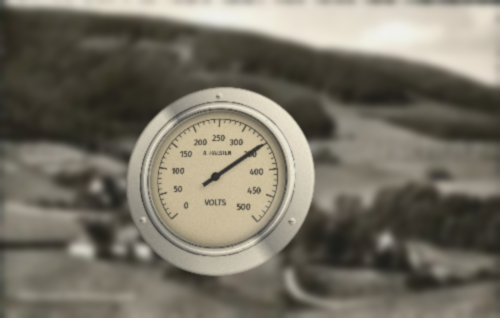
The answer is 350 V
